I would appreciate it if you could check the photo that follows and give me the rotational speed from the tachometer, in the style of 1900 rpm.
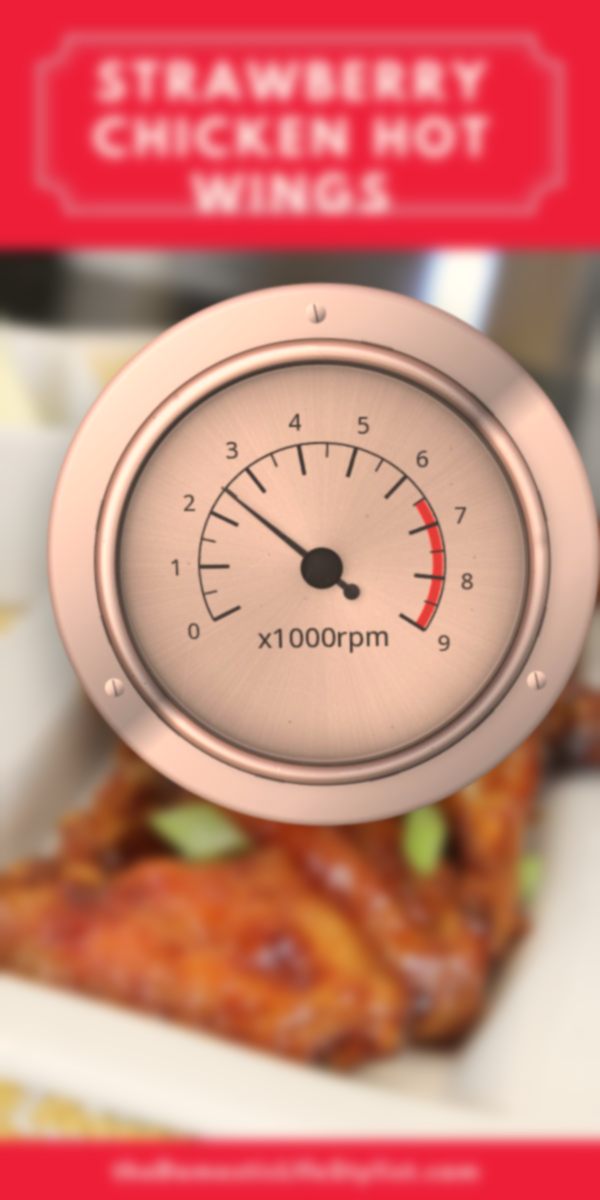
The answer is 2500 rpm
